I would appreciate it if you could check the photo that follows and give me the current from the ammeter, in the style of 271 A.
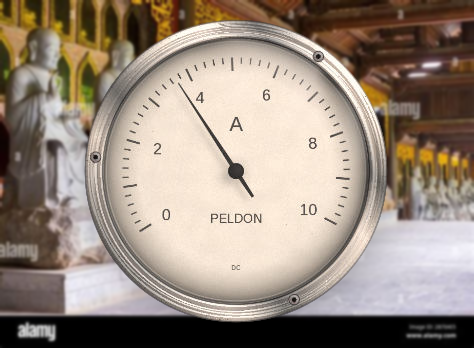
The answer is 3.7 A
